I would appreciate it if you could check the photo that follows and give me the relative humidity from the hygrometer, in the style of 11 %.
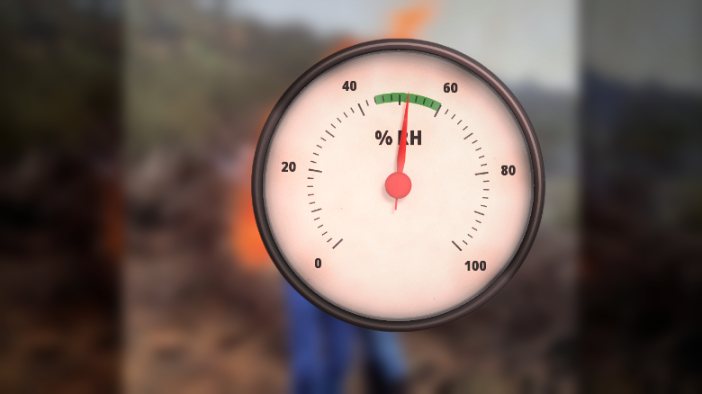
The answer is 52 %
